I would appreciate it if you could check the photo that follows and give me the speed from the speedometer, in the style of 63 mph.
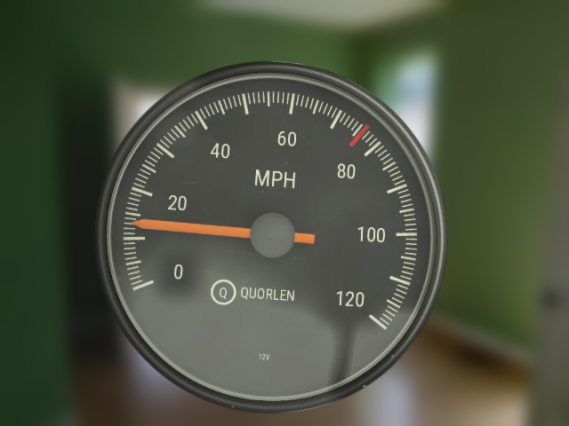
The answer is 13 mph
